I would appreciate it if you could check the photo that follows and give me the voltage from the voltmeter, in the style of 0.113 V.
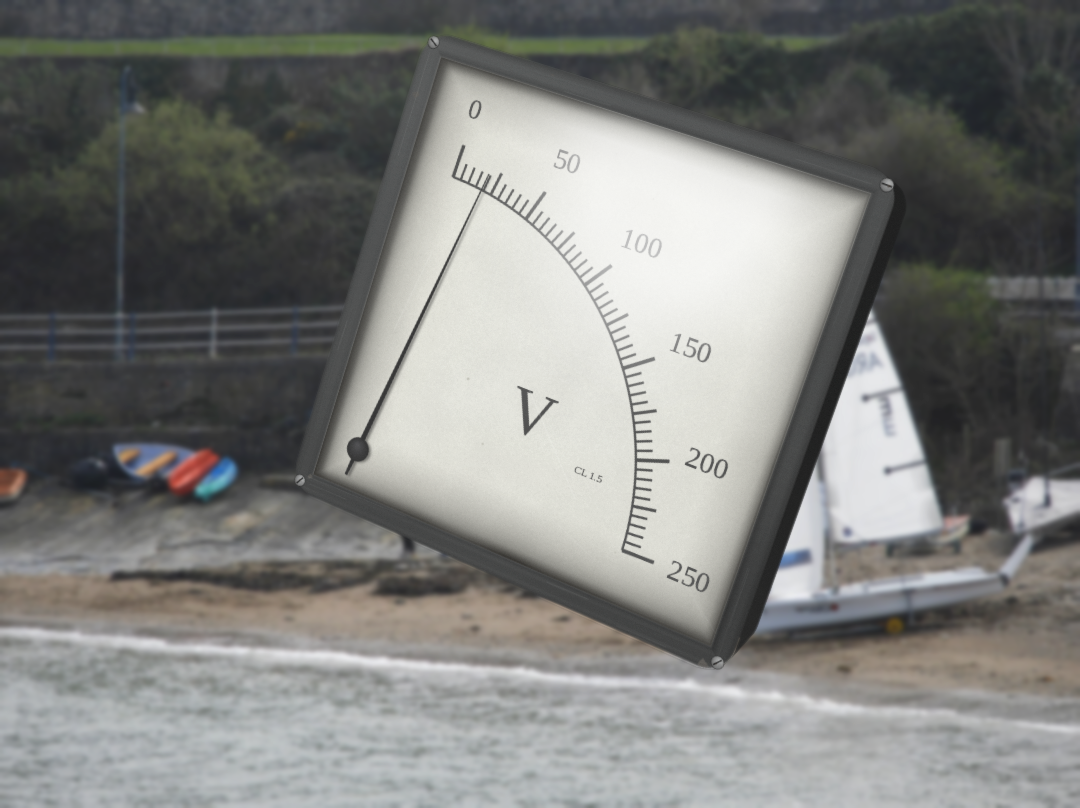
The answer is 20 V
